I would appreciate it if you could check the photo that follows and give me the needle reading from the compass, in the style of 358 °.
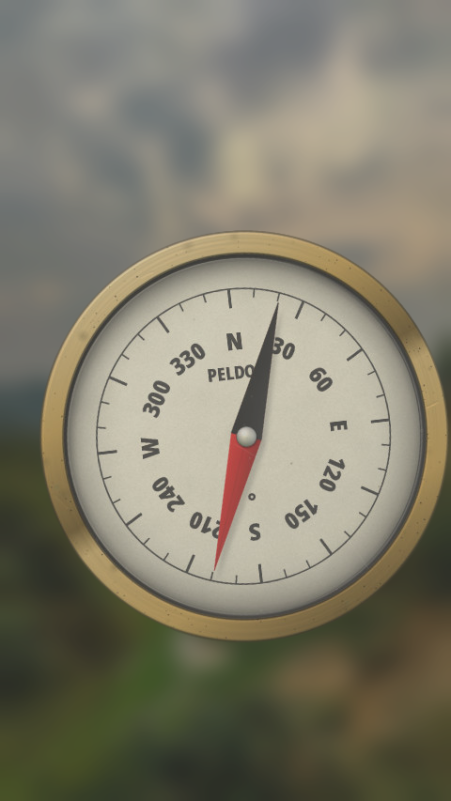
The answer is 200 °
